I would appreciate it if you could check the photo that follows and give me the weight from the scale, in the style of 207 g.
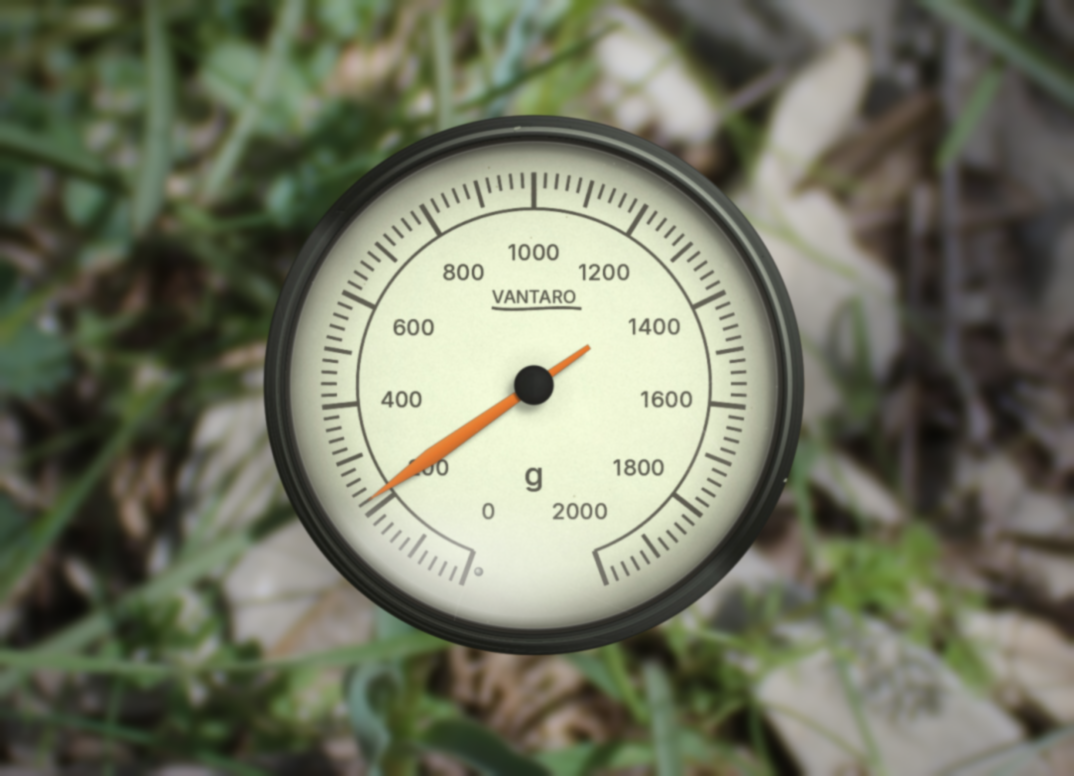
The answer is 220 g
